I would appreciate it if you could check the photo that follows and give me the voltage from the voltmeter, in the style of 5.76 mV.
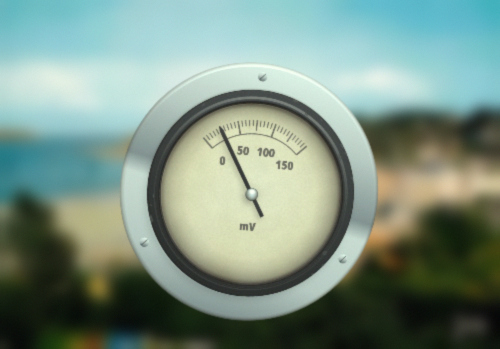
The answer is 25 mV
